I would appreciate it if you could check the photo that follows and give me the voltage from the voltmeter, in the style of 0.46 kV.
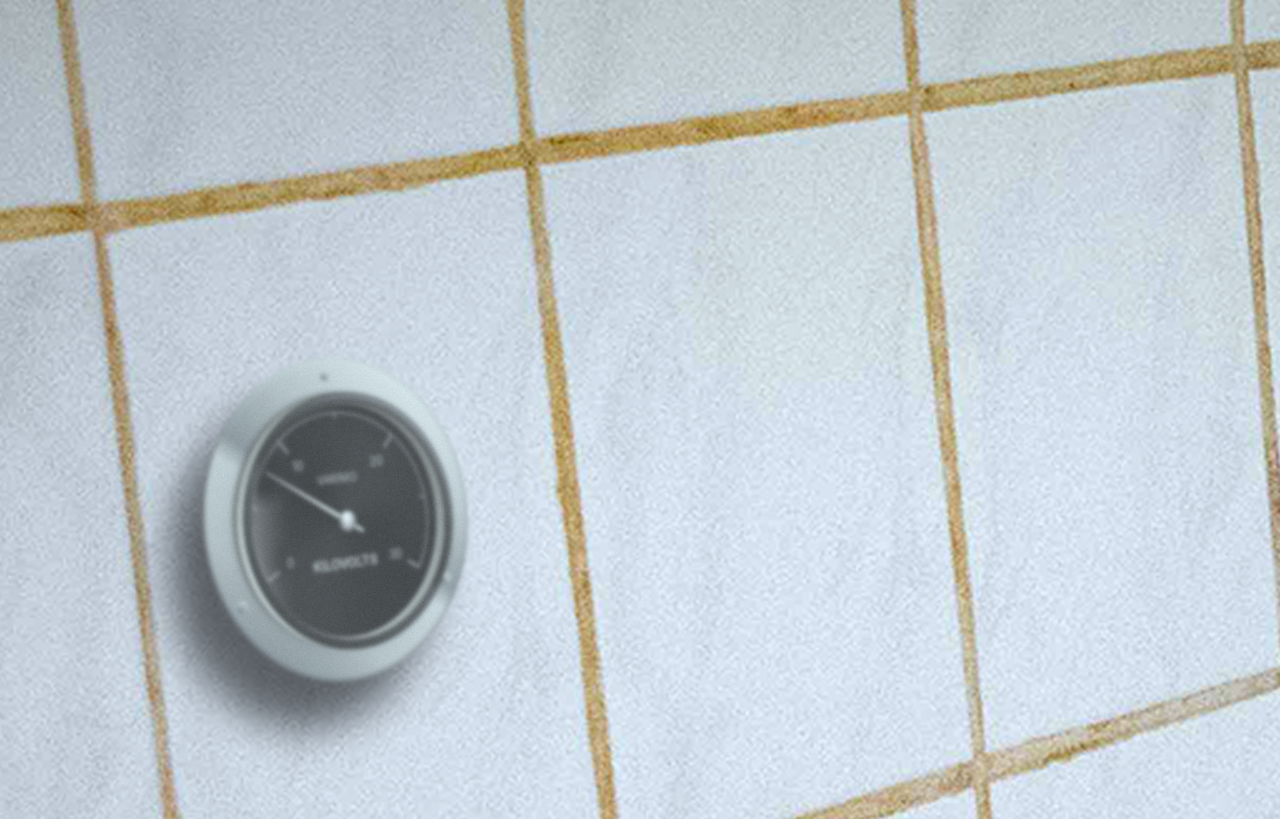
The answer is 7.5 kV
